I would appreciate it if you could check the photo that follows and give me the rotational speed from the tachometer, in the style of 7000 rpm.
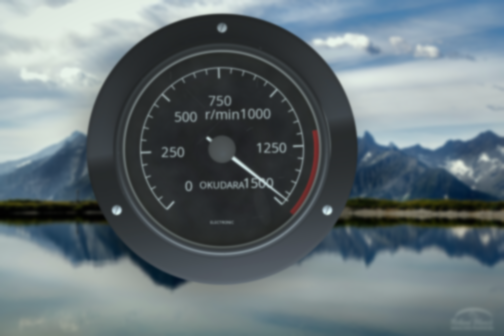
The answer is 1475 rpm
